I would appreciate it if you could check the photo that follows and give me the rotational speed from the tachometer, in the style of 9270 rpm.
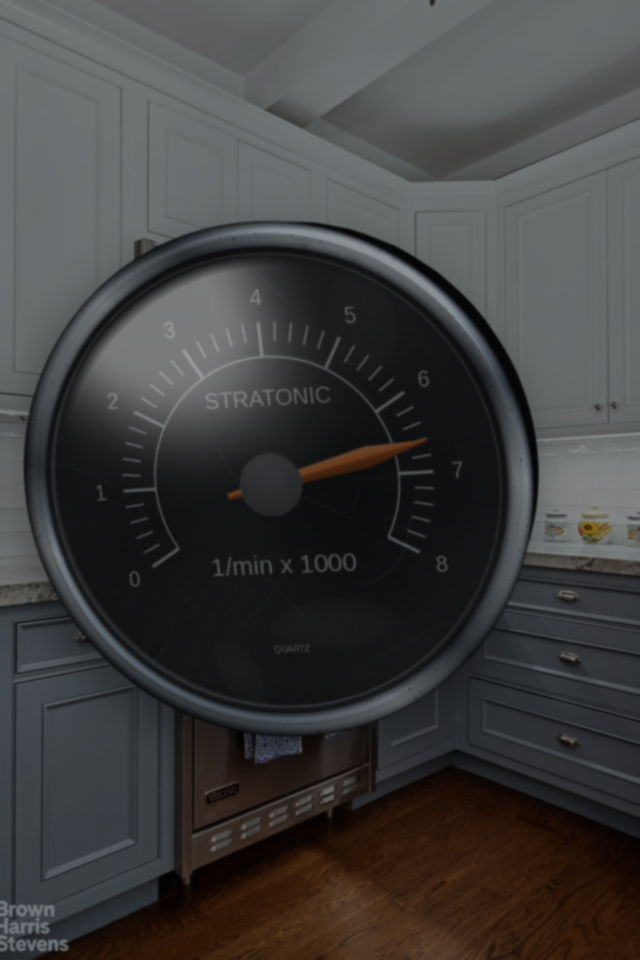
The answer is 6600 rpm
